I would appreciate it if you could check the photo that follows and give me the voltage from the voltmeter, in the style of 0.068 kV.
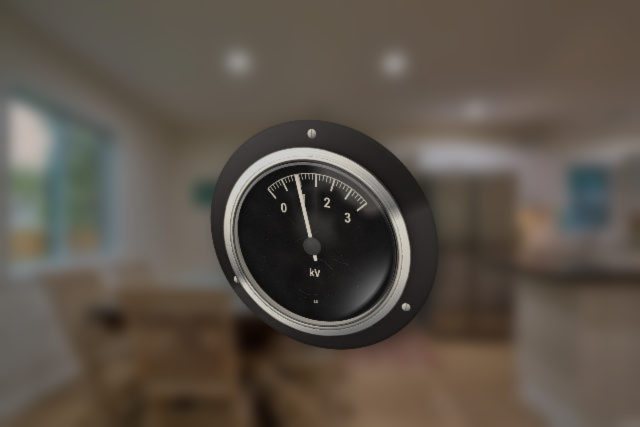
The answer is 1 kV
